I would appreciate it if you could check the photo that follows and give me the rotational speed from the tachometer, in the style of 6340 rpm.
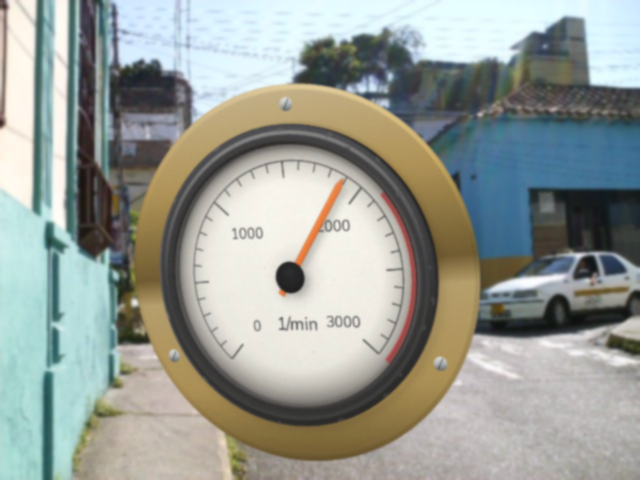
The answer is 1900 rpm
